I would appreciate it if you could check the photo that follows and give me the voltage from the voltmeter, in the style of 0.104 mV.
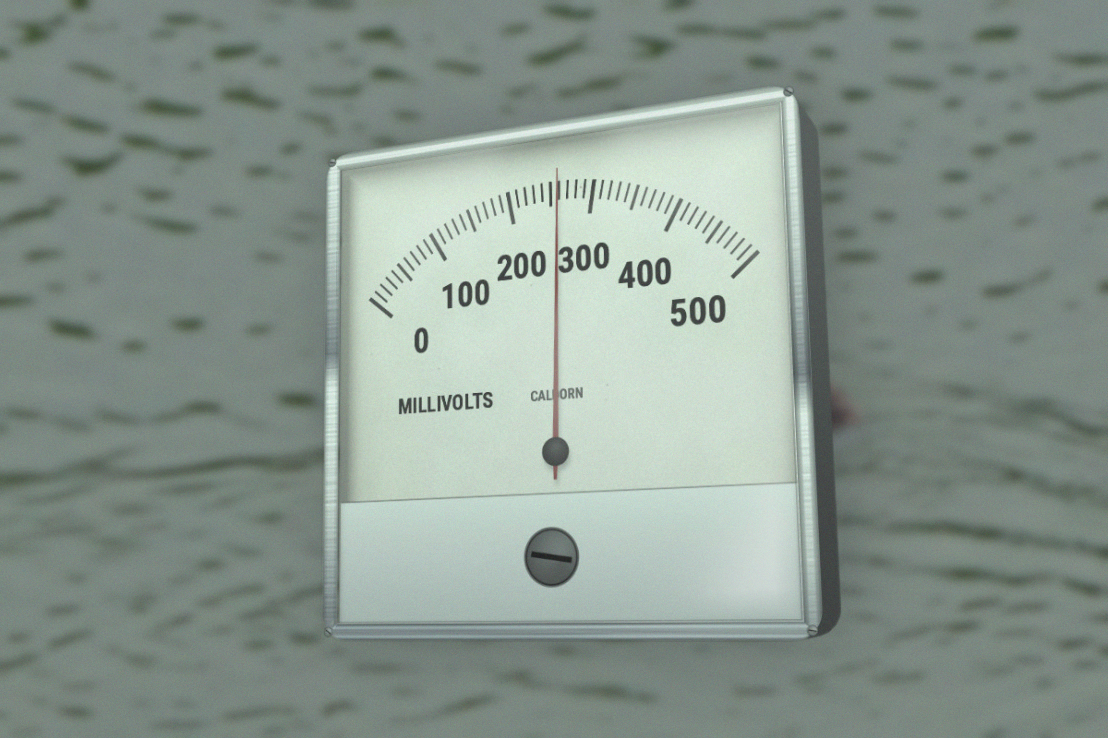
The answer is 260 mV
